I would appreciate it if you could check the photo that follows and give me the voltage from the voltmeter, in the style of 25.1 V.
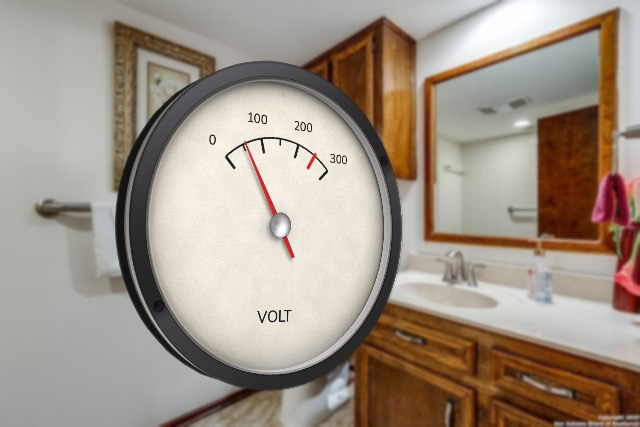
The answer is 50 V
